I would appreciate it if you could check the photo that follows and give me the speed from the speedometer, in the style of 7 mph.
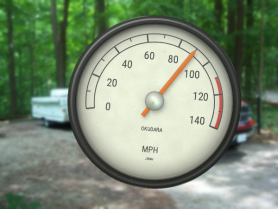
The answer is 90 mph
